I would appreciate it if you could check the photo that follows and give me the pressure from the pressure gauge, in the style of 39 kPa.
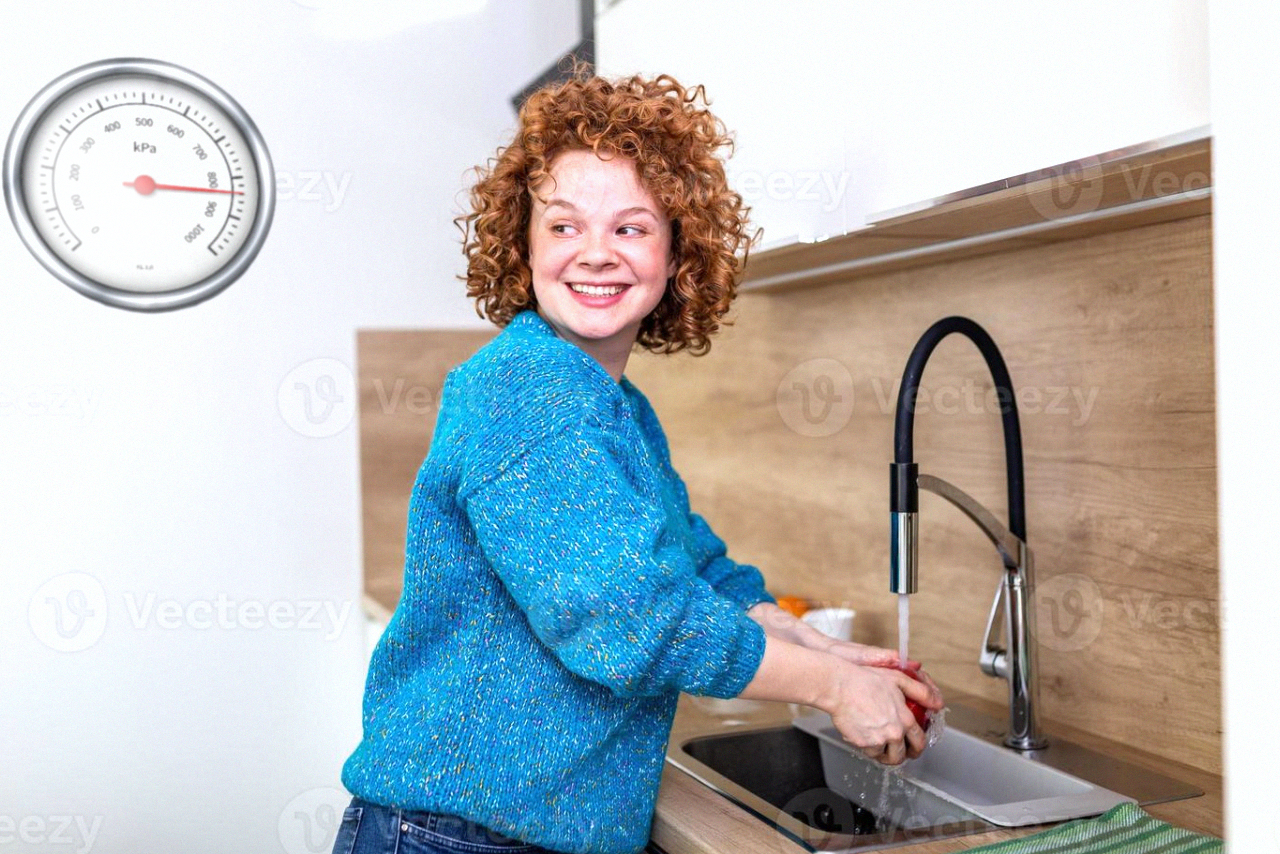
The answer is 840 kPa
